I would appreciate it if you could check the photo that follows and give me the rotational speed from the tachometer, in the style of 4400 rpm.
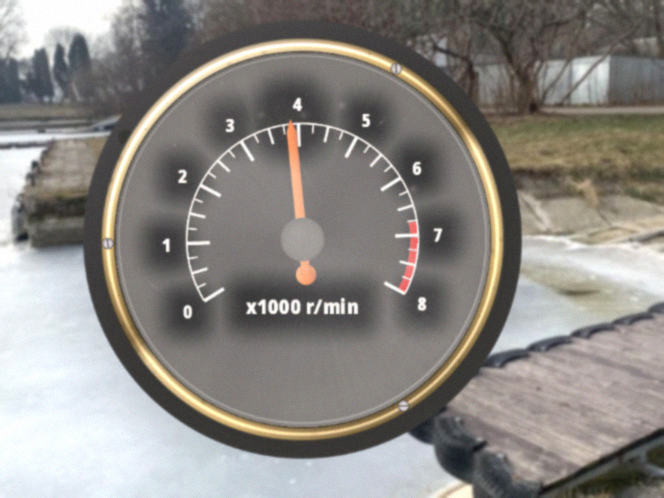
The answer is 3875 rpm
